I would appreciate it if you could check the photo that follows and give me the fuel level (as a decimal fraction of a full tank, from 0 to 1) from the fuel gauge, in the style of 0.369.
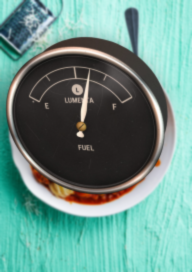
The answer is 0.625
